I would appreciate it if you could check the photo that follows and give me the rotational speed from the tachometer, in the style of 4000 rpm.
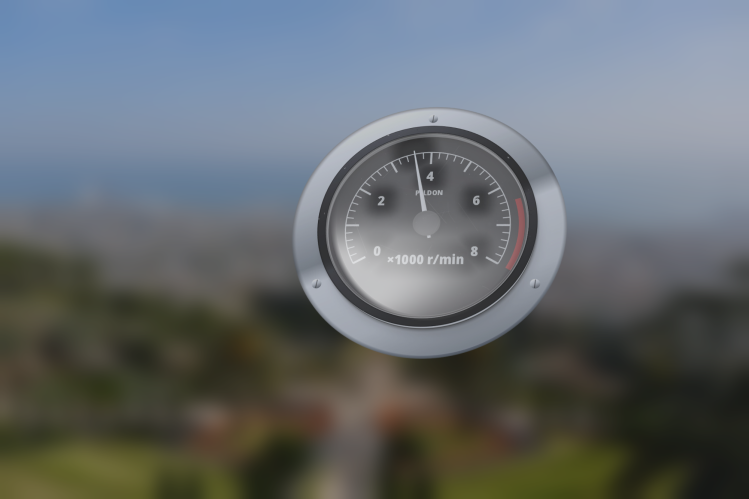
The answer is 3600 rpm
